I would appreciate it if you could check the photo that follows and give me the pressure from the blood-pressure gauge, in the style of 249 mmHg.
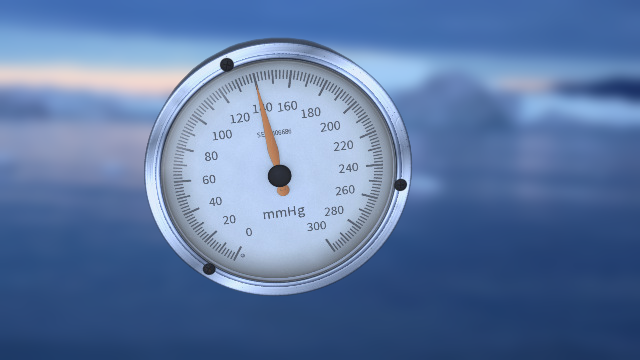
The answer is 140 mmHg
